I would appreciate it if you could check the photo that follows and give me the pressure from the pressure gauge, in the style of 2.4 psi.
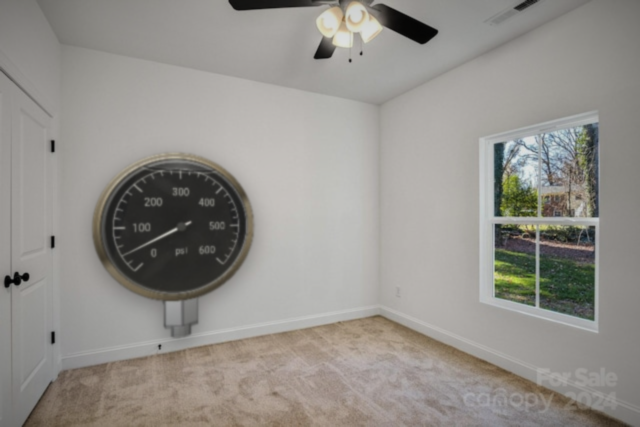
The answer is 40 psi
